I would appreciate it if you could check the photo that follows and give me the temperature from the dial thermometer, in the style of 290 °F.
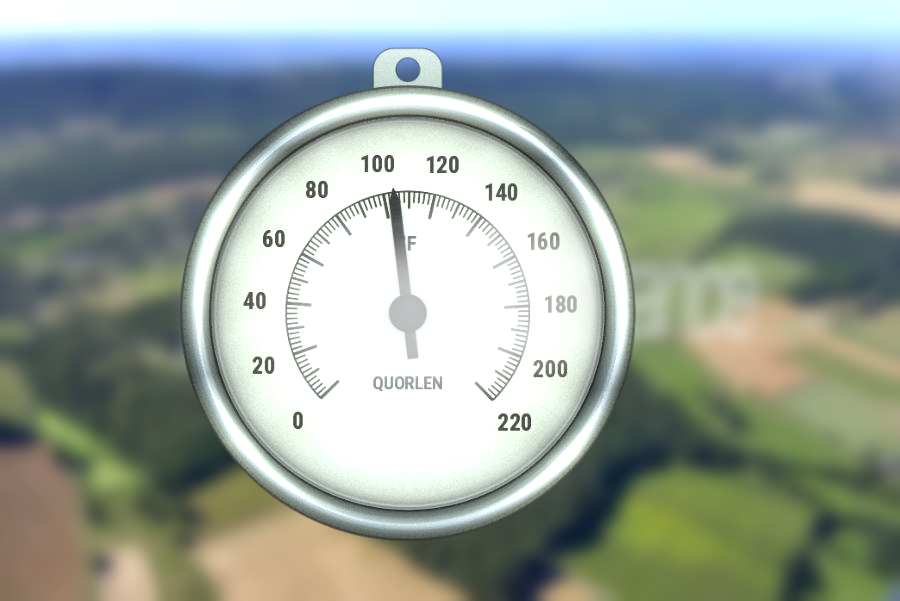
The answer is 104 °F
